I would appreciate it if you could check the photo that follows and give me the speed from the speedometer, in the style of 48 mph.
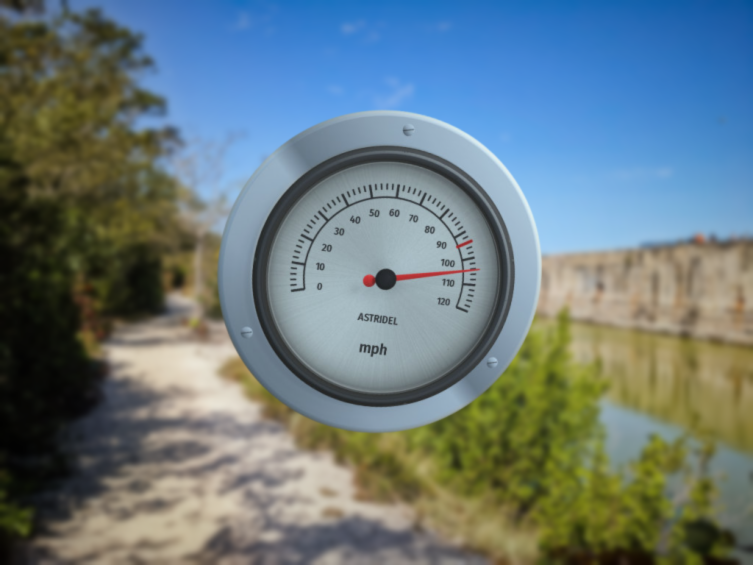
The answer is 104 mph
